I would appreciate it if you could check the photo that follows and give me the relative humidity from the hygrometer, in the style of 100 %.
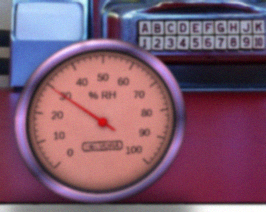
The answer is 30 %
